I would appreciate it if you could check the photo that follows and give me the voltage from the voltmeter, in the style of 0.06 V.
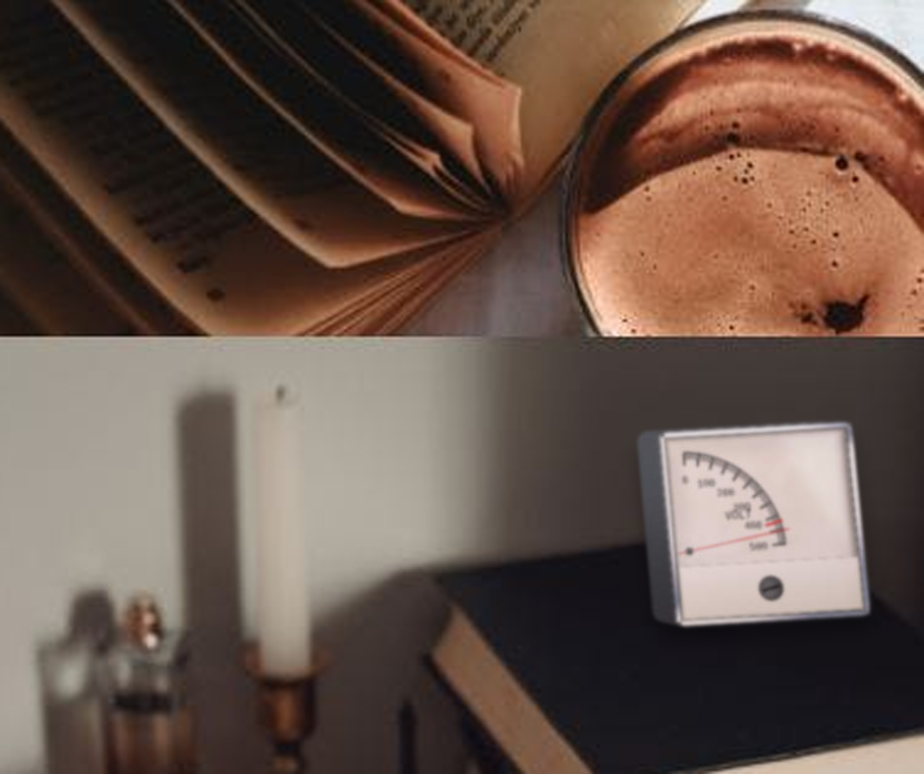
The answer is 450 V
